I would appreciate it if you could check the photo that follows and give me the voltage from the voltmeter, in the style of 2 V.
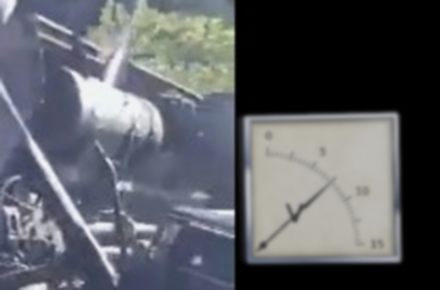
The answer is 7.5 V
